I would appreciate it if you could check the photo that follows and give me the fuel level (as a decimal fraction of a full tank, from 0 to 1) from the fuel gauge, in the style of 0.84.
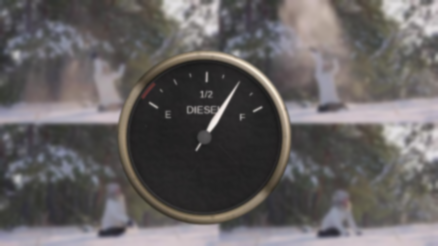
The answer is 0.75
